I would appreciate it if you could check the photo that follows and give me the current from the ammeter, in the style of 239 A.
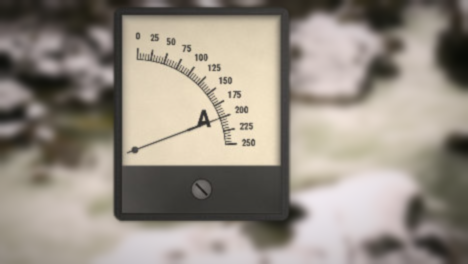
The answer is 200 A
